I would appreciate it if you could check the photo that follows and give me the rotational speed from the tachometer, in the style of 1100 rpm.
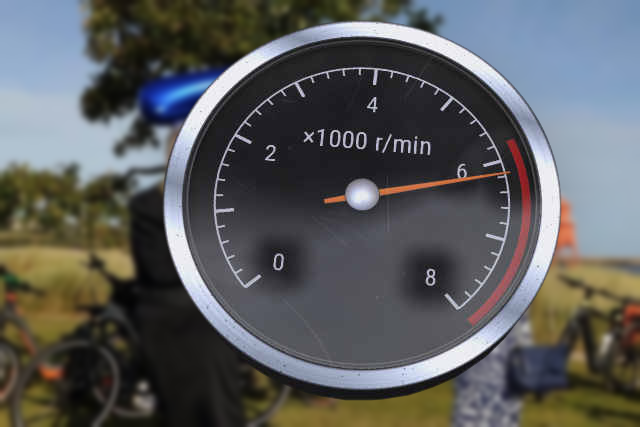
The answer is 6200 rpm
